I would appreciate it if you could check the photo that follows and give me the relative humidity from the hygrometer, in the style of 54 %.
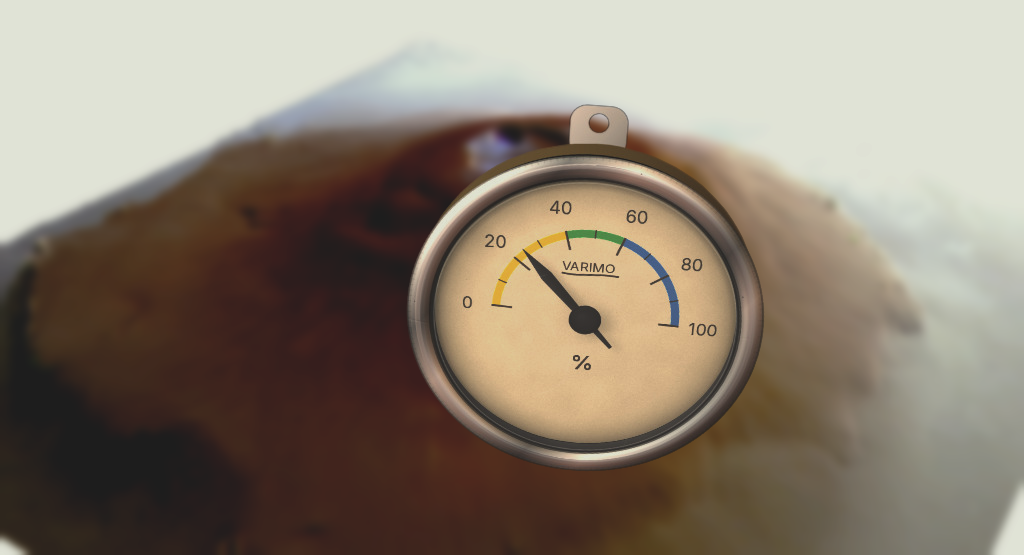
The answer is 25 %
